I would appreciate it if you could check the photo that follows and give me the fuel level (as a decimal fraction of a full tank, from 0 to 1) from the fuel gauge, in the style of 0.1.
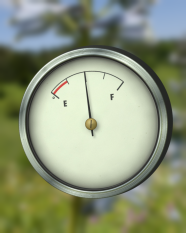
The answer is 0.5
